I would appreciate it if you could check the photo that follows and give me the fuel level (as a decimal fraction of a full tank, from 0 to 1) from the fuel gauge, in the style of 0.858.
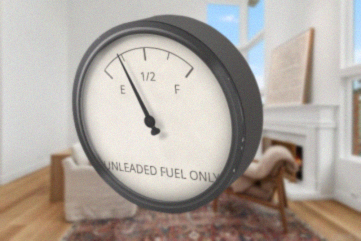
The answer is 0.25
